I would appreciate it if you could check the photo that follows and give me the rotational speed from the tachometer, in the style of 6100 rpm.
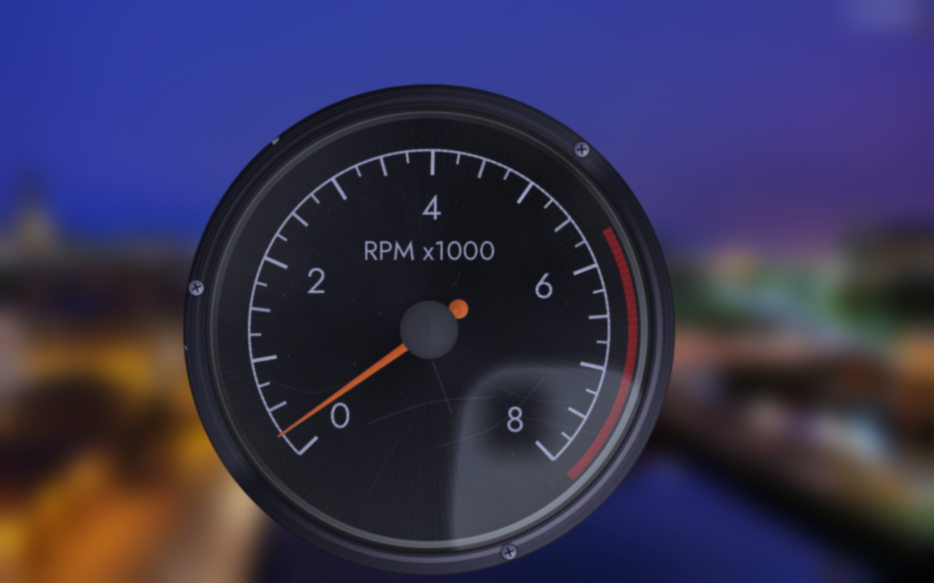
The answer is 250 rpm
